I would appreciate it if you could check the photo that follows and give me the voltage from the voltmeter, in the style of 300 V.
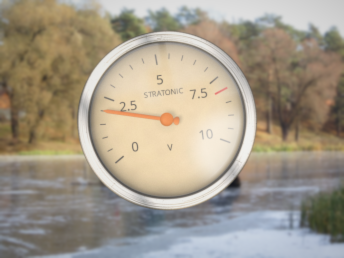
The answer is 2 V
